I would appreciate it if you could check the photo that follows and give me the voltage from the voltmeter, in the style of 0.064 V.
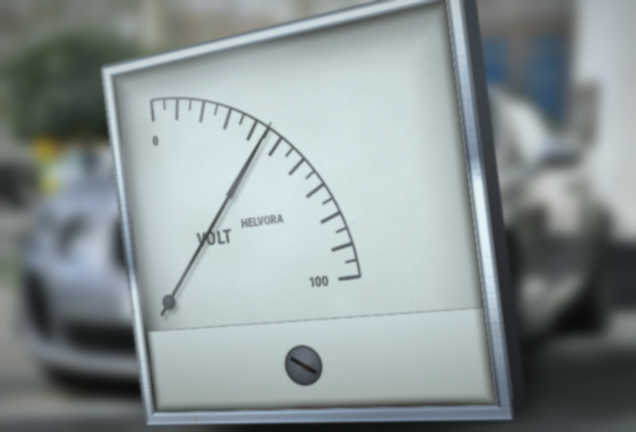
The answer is 45 V
